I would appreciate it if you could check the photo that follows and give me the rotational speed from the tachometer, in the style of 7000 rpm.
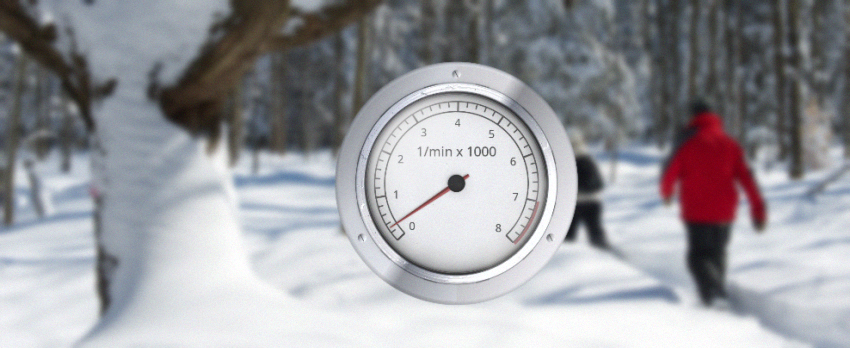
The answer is 300 rpm
